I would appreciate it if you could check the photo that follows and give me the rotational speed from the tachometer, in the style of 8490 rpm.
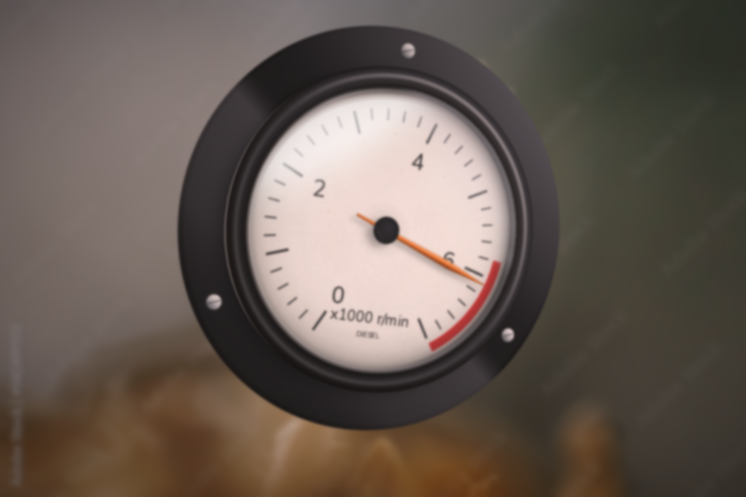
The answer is 6100 rpm
